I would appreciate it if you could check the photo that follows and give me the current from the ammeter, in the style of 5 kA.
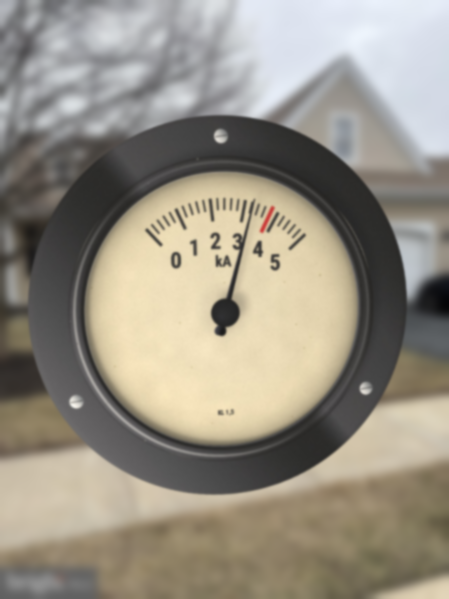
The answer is 3.2 kA
